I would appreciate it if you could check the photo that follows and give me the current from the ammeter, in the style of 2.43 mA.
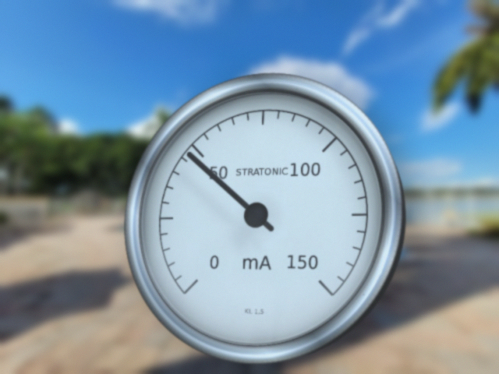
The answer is 47.5 mA
